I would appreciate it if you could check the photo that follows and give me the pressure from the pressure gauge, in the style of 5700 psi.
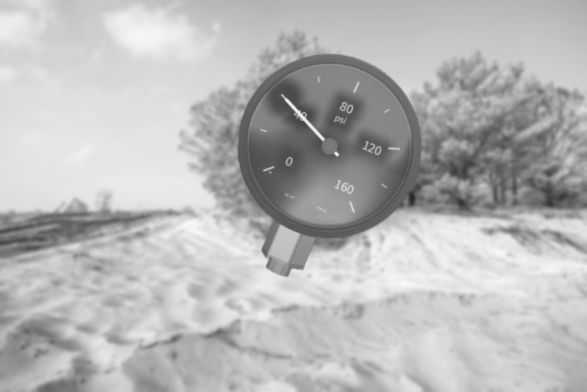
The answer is 40 psi
